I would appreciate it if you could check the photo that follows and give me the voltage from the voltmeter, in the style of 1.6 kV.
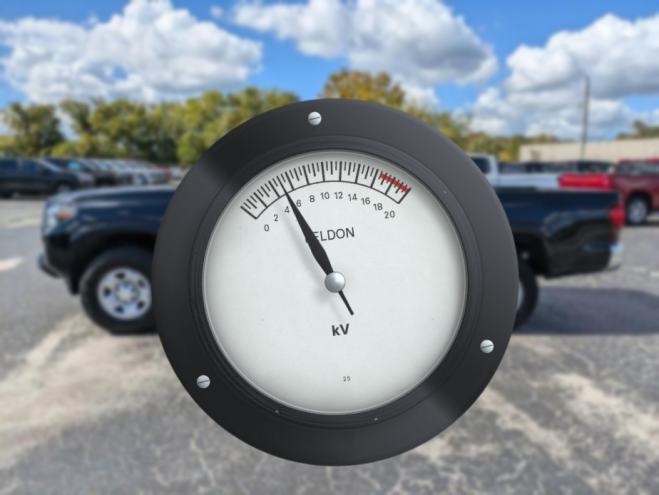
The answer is 5 kV
